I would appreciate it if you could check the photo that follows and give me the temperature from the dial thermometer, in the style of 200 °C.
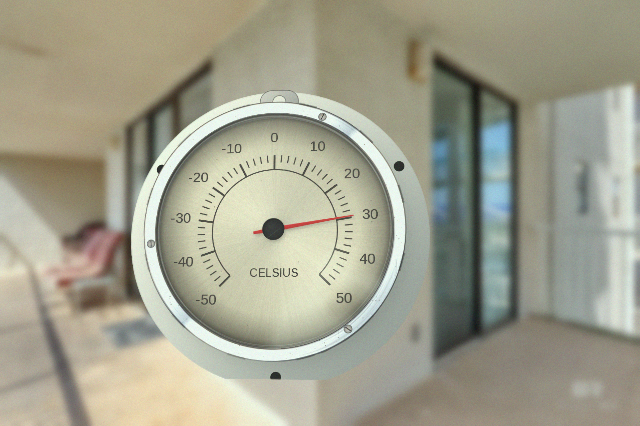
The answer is 30 °C
